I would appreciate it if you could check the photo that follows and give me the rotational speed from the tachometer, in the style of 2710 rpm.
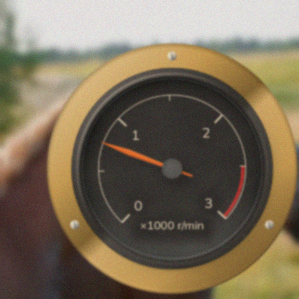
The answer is 750 rpm
